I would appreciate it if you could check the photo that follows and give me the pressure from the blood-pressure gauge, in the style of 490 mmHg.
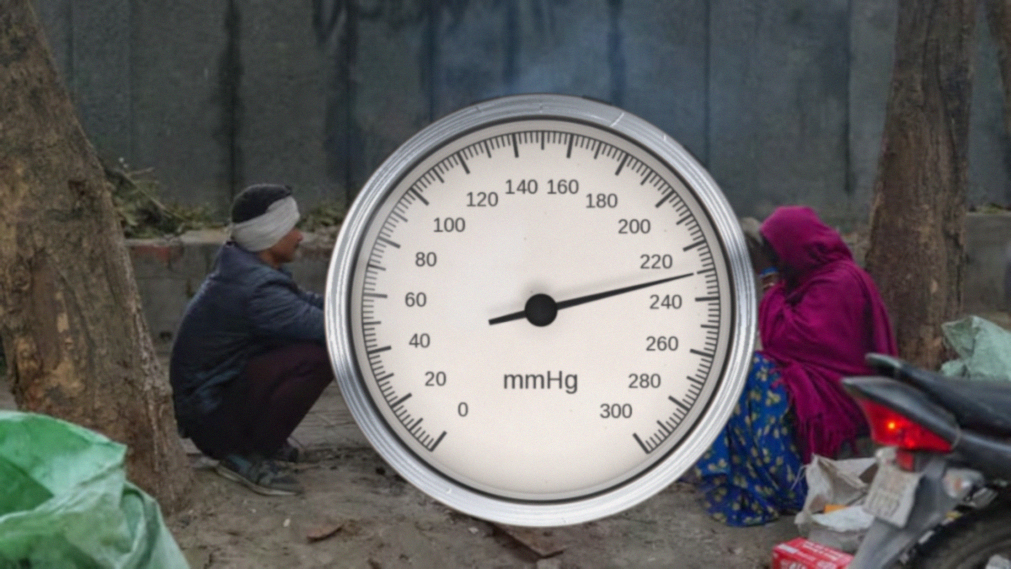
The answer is 230 mmHg
